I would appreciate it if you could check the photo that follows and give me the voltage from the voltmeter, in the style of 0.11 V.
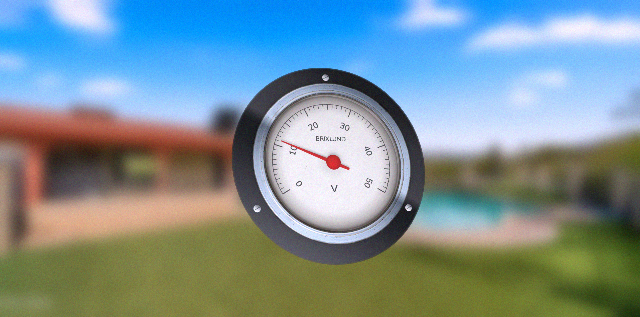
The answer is 11 V
